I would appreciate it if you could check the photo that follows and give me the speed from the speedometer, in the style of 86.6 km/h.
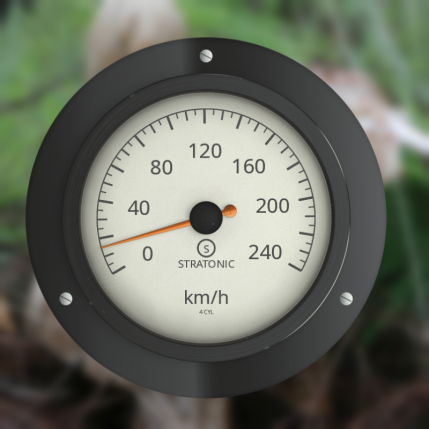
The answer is 15 km/h
